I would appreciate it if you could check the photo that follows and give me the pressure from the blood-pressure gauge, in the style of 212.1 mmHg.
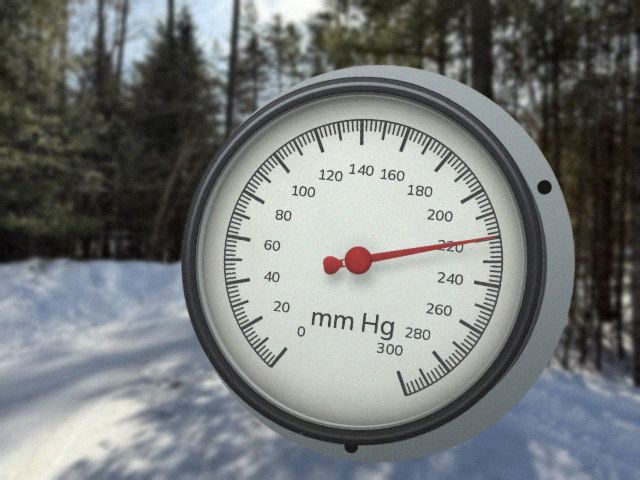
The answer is 220 mmHg
